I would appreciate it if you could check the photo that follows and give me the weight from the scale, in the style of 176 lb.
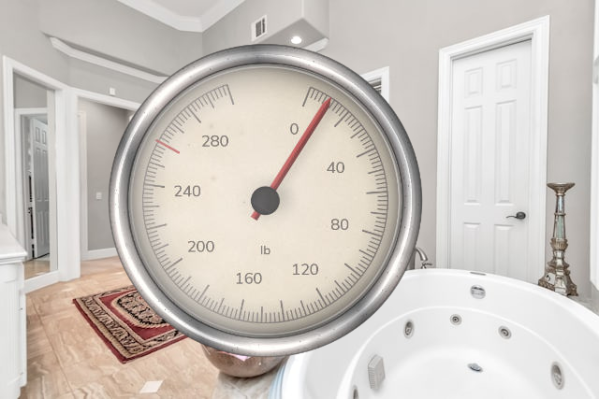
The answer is 10 lb
